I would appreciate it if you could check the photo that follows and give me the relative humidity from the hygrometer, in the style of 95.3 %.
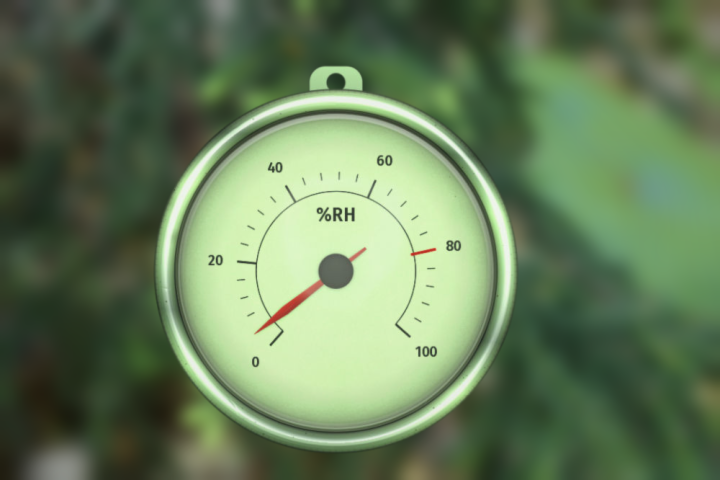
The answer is 4 %
